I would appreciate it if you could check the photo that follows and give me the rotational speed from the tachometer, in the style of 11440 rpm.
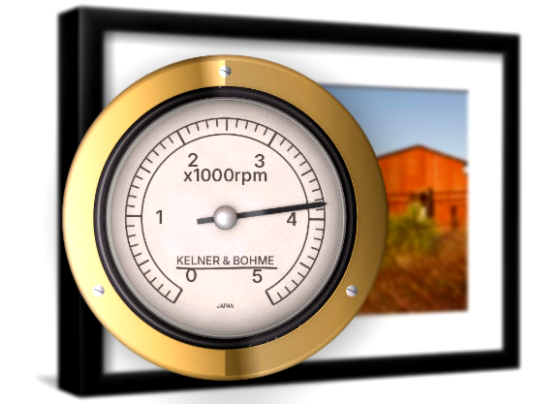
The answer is 3850 rpm
